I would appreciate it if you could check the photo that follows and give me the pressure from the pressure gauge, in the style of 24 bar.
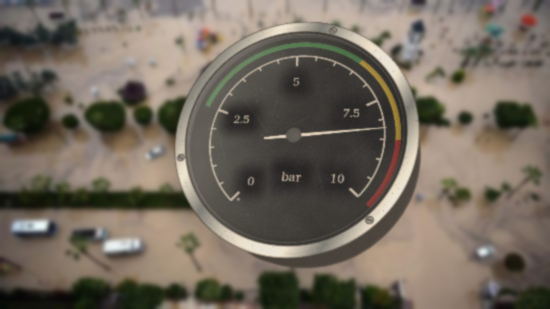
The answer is 8.25 bar
